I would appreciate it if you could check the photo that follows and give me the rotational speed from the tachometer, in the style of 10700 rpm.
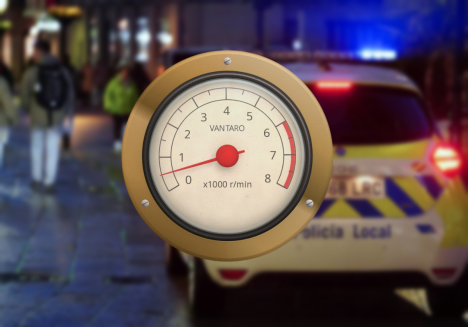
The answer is 500 rpm
